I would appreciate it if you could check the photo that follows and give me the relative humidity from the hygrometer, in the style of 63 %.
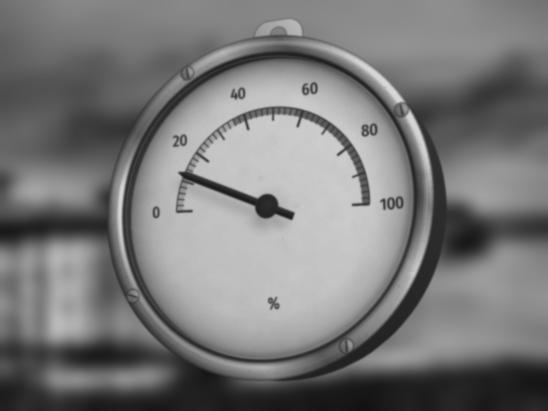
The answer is 12 %
